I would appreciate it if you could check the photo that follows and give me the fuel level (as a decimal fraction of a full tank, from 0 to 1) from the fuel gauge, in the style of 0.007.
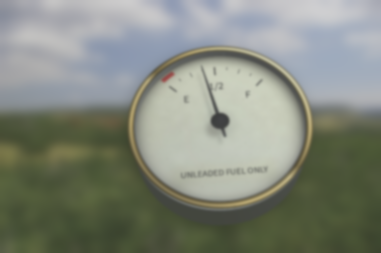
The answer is 0.375
